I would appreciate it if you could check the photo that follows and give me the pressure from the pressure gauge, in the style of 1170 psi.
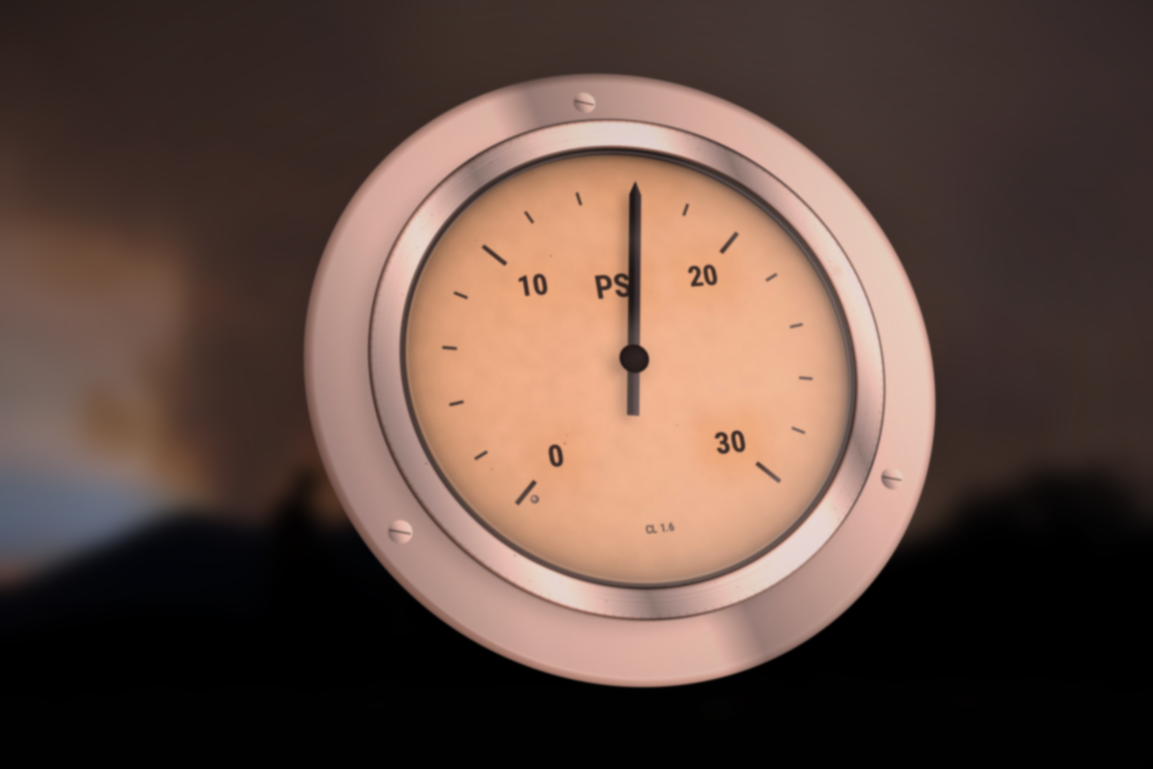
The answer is 16 psi
